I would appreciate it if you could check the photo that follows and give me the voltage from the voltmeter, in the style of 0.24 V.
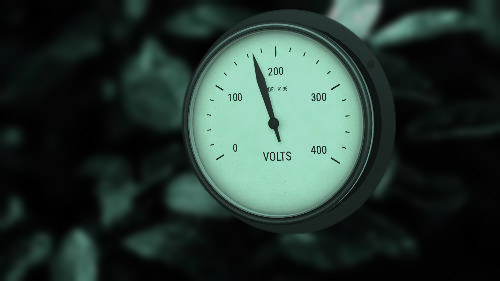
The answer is 170 V
